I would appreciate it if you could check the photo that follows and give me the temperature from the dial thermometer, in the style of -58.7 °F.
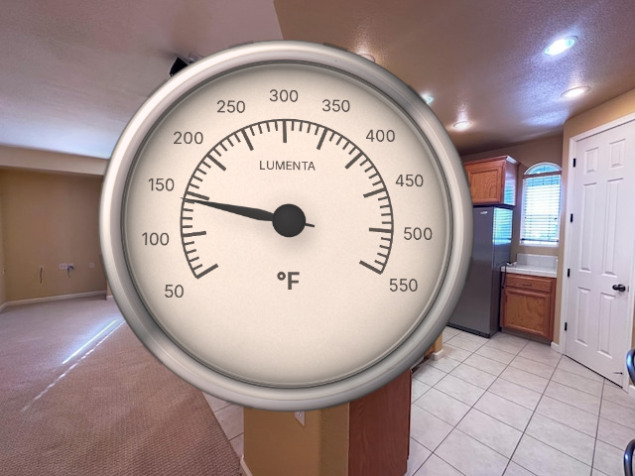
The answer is 140 °F
